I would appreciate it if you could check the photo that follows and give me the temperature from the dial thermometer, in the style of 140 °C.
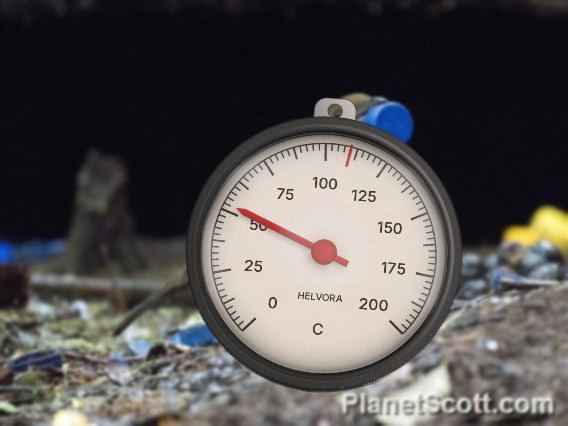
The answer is 52.5 °C
